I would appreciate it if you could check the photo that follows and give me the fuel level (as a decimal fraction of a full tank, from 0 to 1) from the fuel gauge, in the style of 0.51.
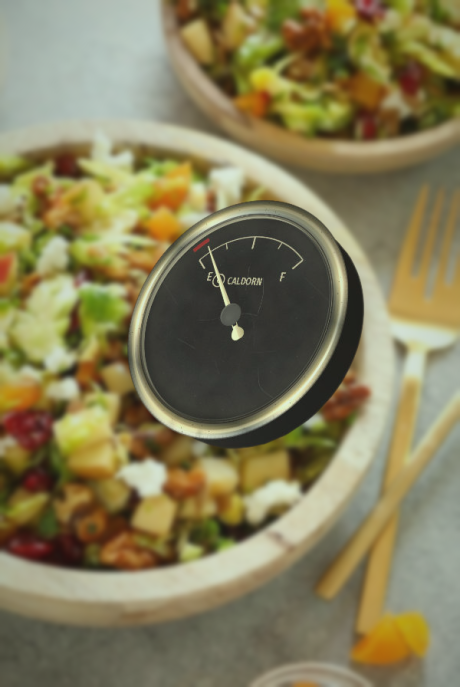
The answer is 0.125
